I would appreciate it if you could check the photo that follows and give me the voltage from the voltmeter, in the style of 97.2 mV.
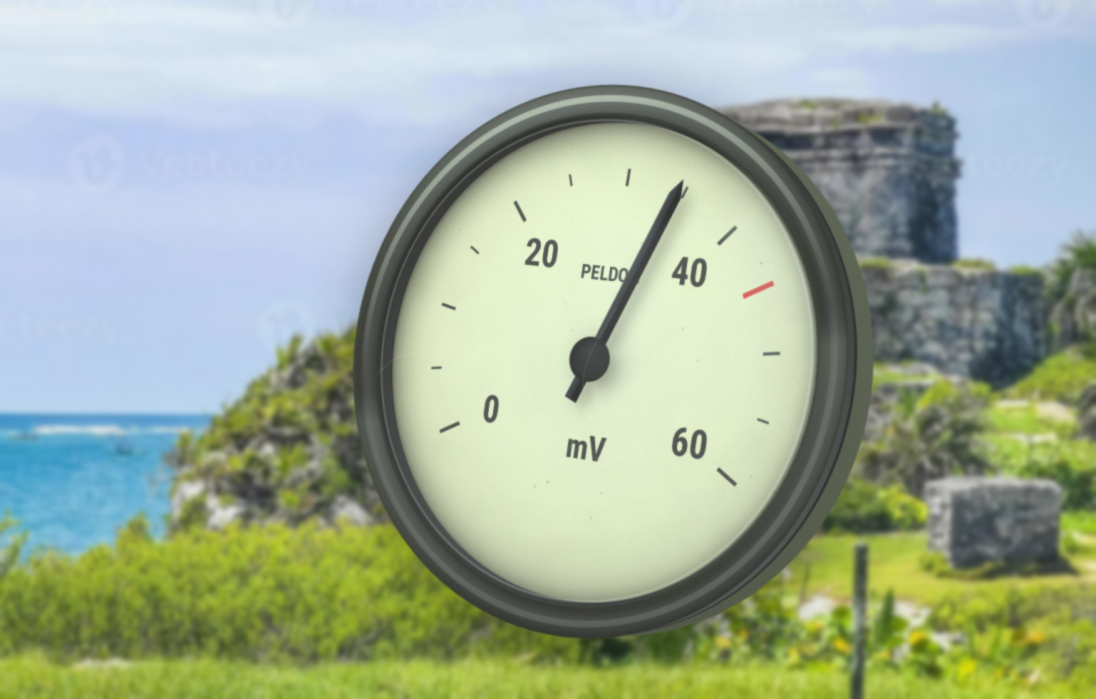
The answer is 35 mV
